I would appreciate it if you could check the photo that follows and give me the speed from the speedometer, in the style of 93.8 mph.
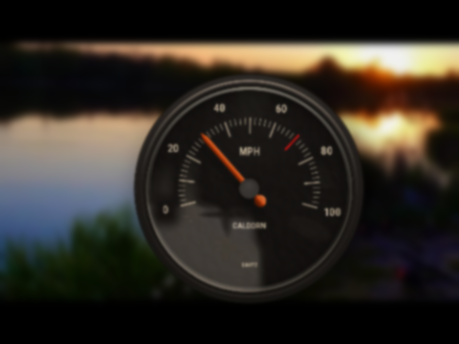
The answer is 30 mph
